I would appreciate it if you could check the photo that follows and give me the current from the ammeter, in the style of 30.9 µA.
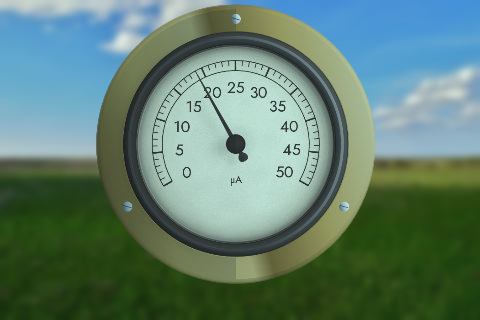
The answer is 19 µA
